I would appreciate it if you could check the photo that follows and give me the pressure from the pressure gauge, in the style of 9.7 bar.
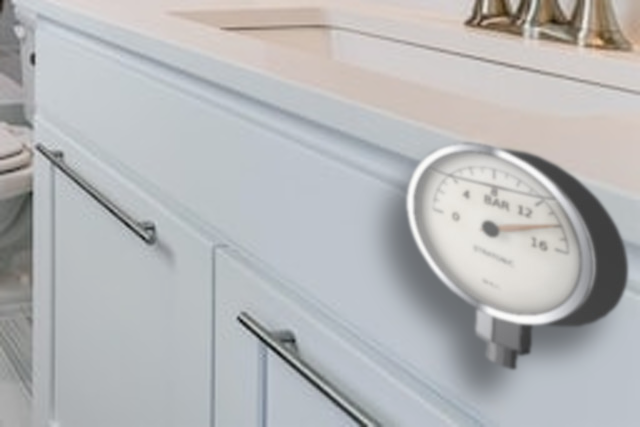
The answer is 14 bar
